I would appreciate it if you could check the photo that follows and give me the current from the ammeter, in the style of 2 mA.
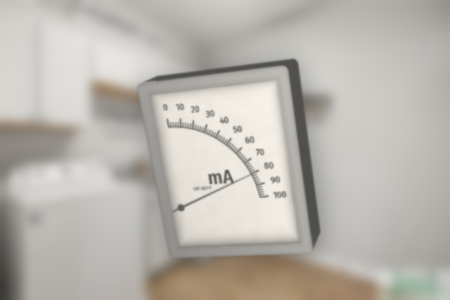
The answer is 80 mA
